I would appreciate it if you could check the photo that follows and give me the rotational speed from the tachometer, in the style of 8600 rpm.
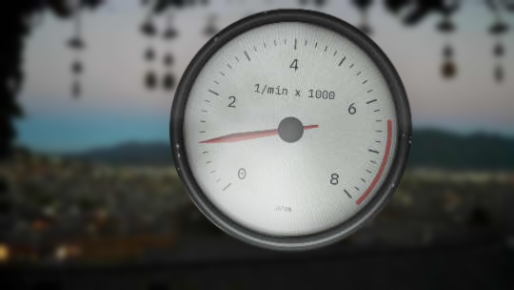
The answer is 1000 rpm
